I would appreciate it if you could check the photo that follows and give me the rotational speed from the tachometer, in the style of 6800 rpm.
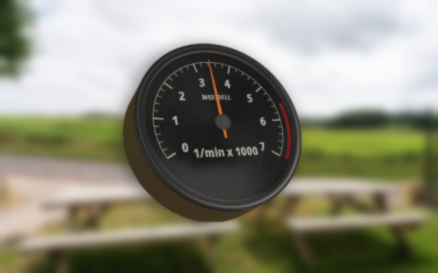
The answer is 3400 rpm
